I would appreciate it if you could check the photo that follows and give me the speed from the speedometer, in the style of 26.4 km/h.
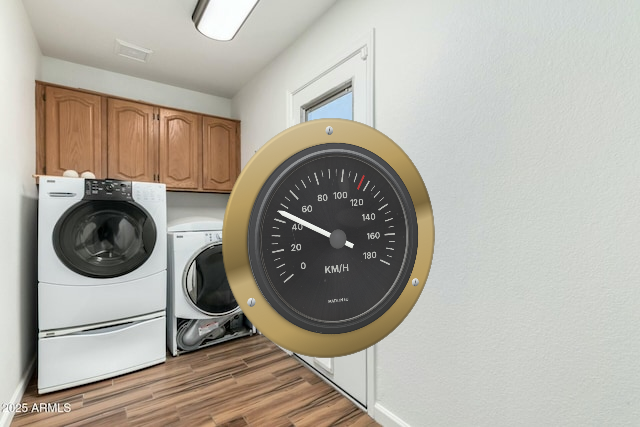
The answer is 45 km/h
